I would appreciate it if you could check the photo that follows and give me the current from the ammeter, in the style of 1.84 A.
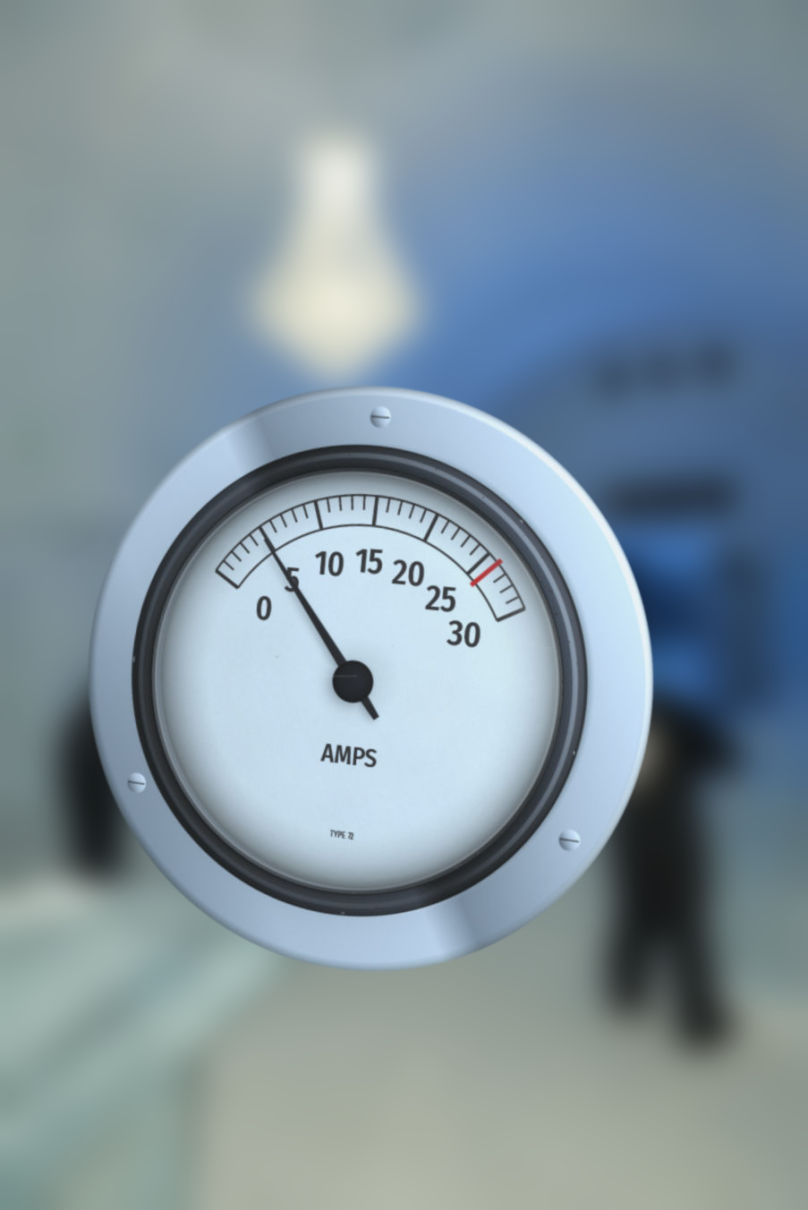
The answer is 5 A
